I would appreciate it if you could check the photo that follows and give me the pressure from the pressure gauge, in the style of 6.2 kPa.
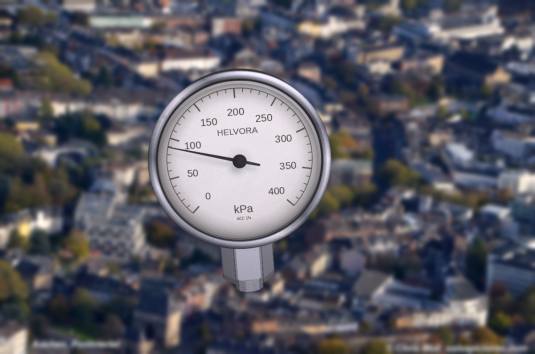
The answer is 90 kPa
